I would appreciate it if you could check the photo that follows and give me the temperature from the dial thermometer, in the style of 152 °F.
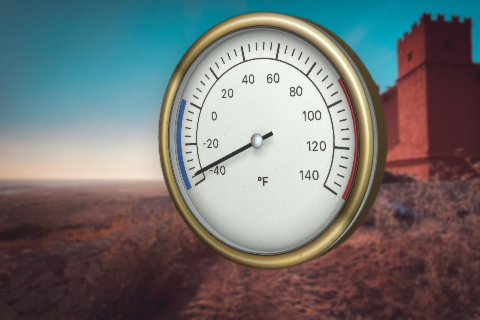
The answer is -36 °F
